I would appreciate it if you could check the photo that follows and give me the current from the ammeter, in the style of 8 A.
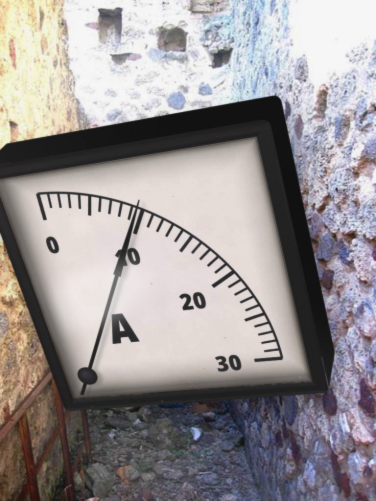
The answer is 9.5 A
